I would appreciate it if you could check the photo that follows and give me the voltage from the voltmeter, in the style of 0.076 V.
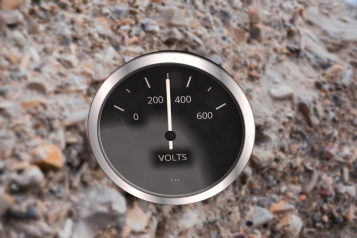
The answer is 300 V
